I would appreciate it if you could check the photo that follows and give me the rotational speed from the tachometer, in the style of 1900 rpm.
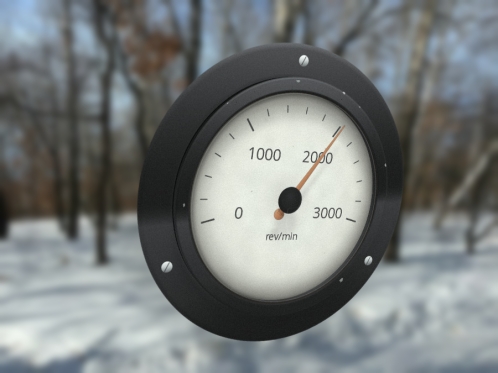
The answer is 2000 rpm
